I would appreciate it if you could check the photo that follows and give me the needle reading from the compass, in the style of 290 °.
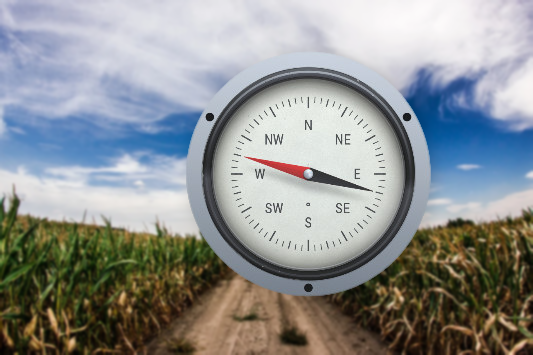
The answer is 285 °
